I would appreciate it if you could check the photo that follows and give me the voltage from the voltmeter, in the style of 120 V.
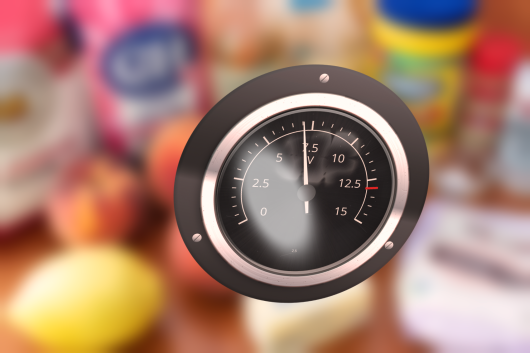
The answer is 7 V
